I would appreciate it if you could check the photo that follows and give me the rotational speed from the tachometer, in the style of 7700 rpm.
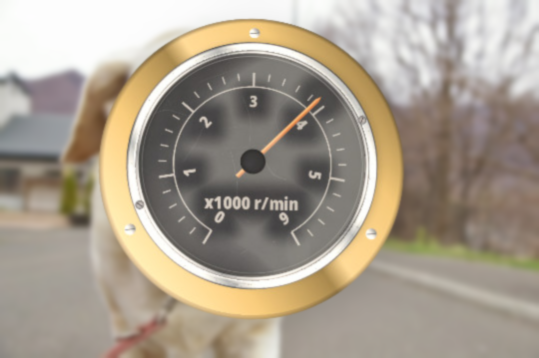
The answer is 3900 rpm
